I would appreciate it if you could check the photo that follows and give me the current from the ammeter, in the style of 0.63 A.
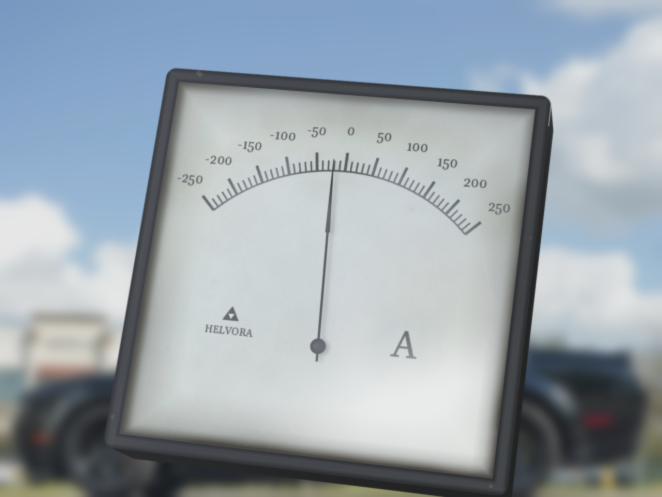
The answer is -20 A
